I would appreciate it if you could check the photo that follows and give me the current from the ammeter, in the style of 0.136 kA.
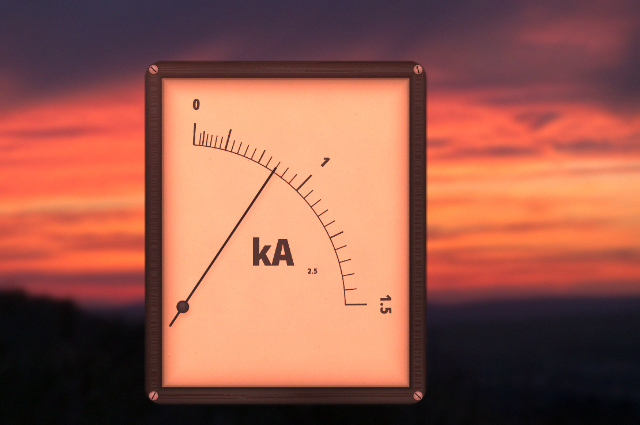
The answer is 0.85 kA
